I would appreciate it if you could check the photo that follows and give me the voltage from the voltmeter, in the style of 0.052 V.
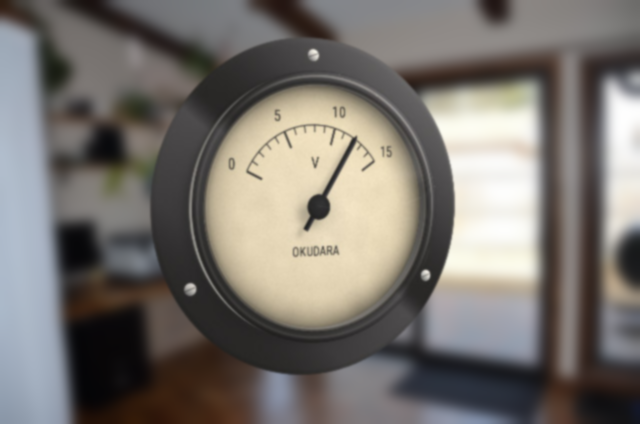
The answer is 12 V
